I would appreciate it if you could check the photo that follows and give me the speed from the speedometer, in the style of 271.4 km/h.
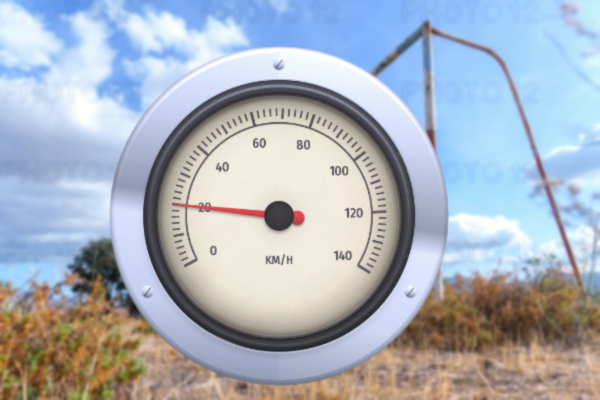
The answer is 20 km/h
